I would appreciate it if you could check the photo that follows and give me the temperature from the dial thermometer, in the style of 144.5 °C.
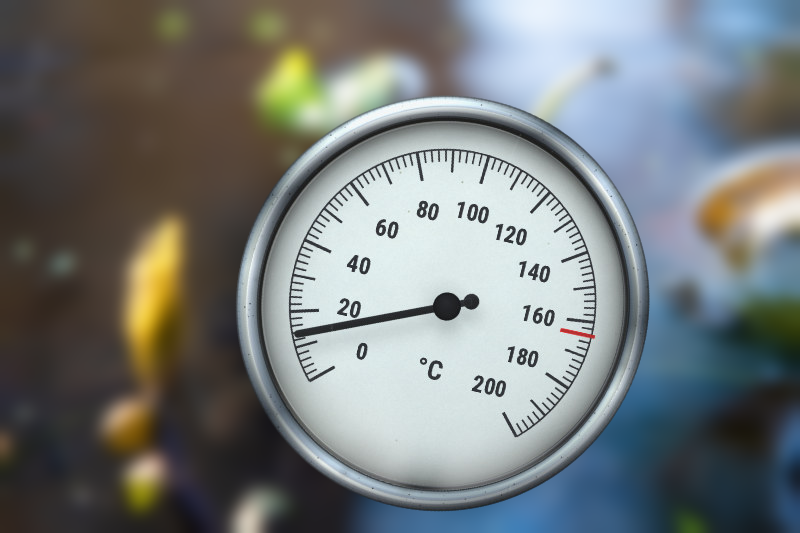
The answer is 14 °C
